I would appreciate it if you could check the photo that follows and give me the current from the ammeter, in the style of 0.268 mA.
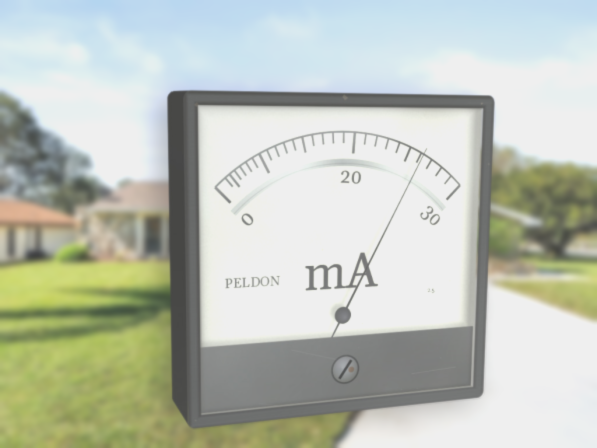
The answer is 26 mA
